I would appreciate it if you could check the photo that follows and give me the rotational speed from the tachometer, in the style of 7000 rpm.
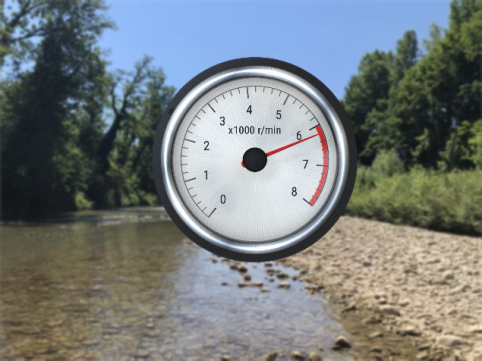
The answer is 6200 rpm
